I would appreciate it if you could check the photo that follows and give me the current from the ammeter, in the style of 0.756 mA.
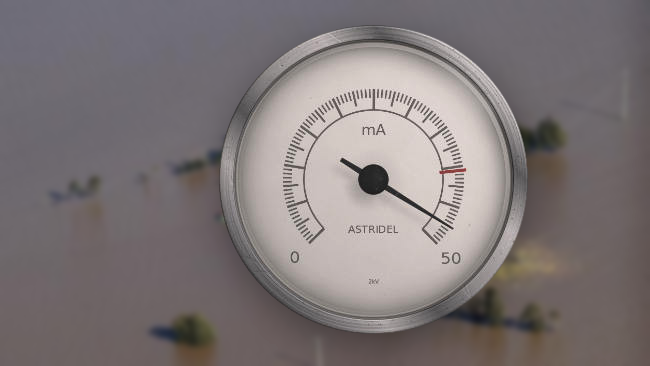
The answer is 47.5 mA
